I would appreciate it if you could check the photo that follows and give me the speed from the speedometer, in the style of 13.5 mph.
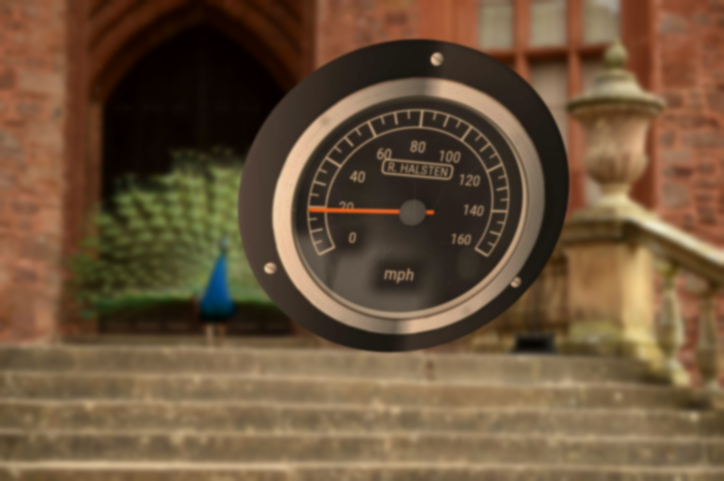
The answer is 20 mph
